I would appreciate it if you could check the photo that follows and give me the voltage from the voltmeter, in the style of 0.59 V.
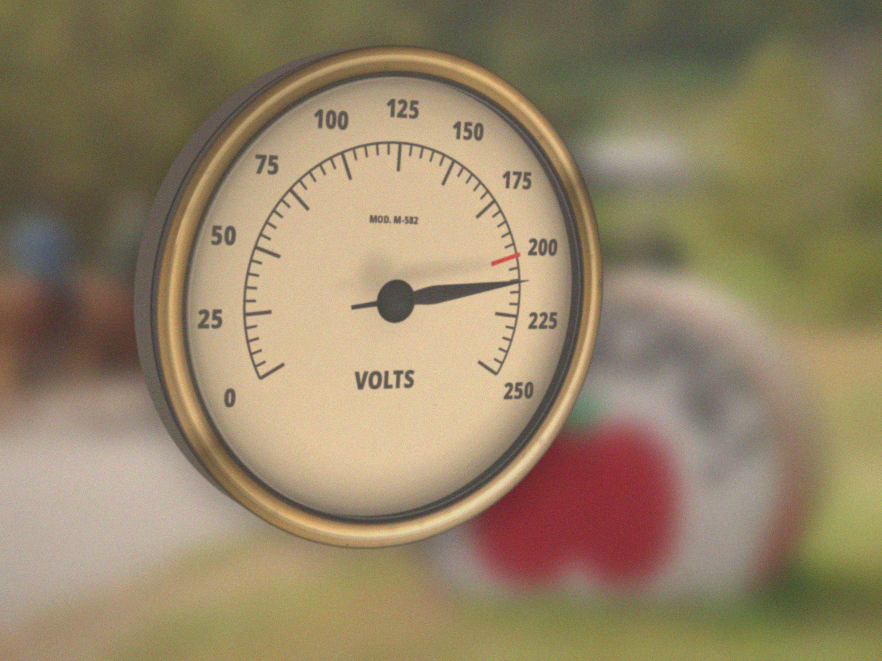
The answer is 210 V
